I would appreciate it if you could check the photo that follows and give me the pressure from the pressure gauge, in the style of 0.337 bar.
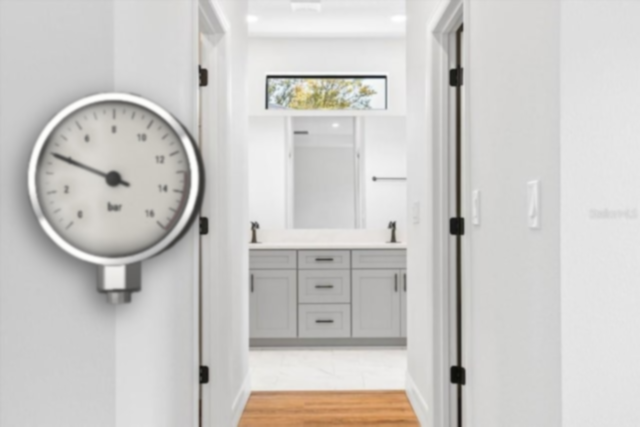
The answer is 4 bar
